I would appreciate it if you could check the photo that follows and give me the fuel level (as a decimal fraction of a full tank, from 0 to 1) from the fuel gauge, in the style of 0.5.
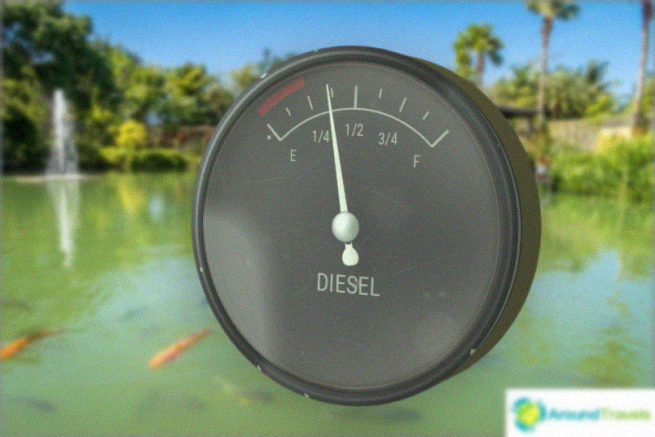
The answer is 0.375
